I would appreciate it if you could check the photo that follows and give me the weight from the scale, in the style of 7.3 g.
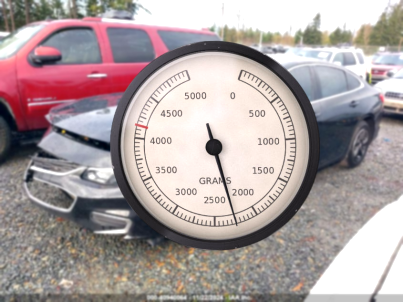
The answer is 2250 g
